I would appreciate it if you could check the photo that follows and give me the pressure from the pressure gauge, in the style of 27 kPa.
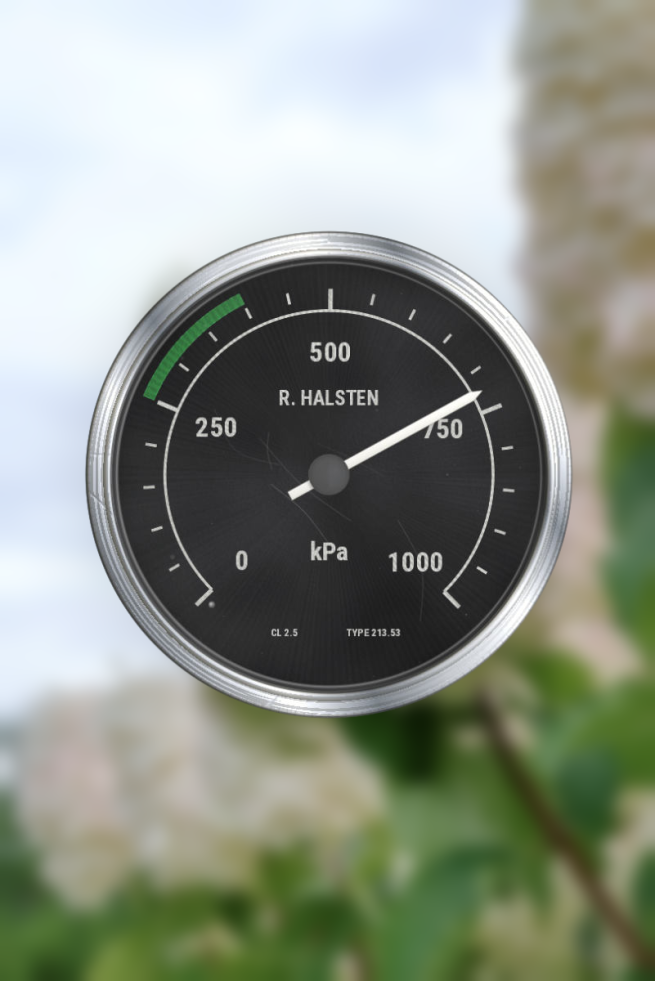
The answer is 725 kPa
